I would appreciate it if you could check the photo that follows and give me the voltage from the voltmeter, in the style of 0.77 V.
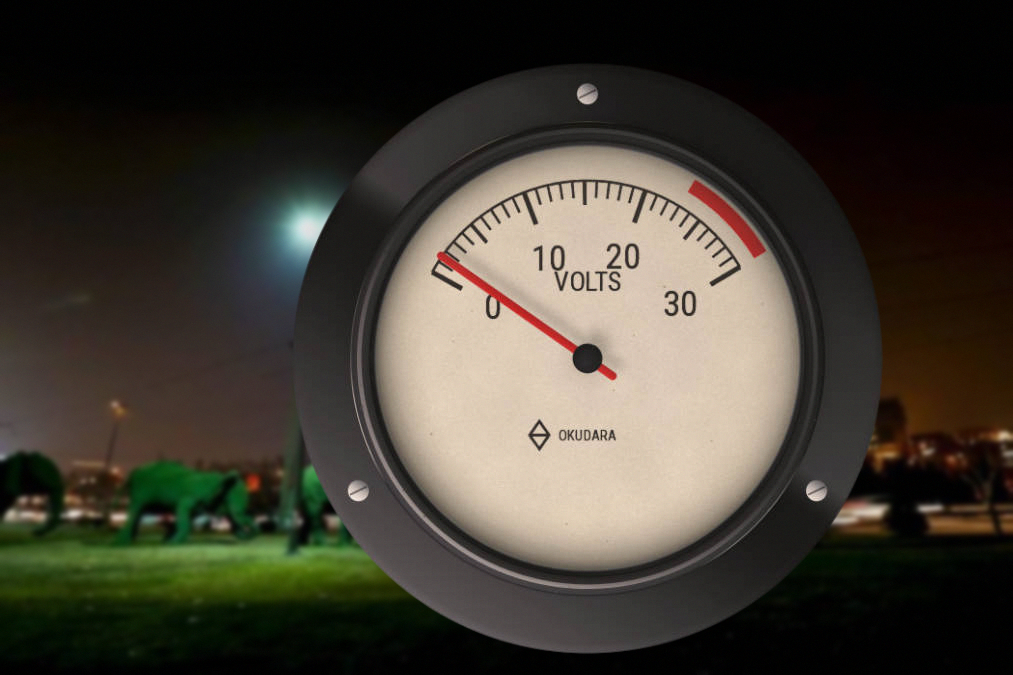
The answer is 1.5 V
